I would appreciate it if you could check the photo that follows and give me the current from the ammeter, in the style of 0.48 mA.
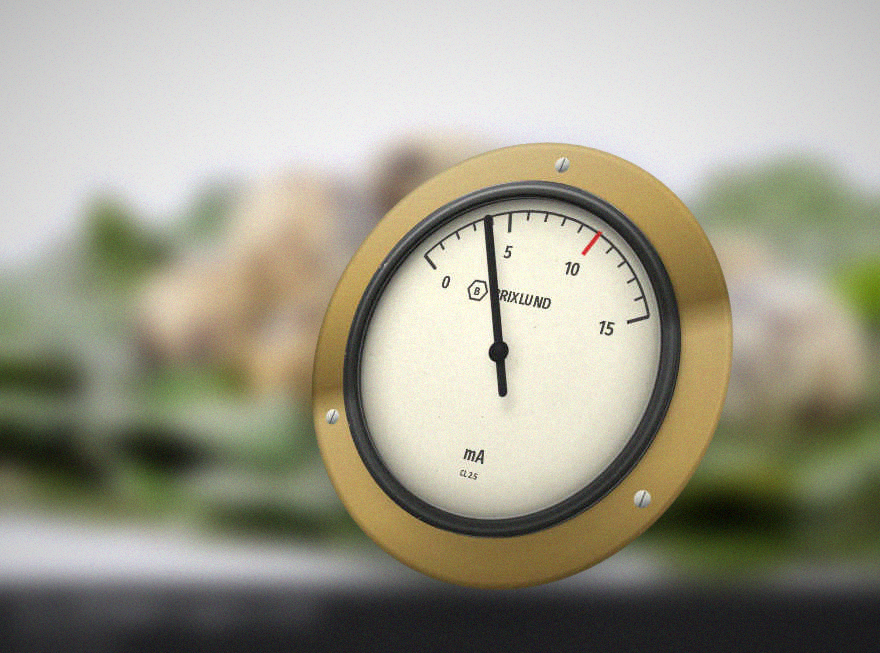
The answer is 4 mA
